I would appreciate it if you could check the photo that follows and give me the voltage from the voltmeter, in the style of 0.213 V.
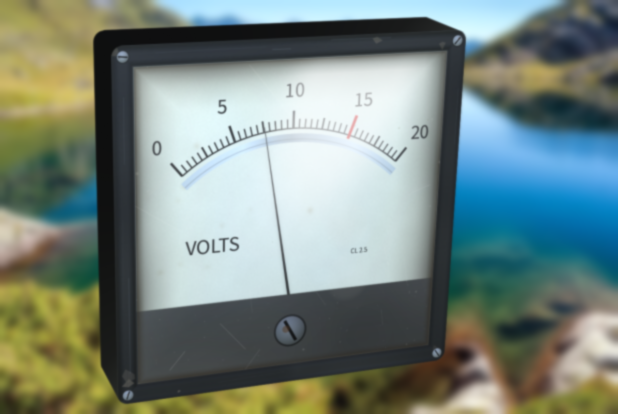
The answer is 7.5 V
